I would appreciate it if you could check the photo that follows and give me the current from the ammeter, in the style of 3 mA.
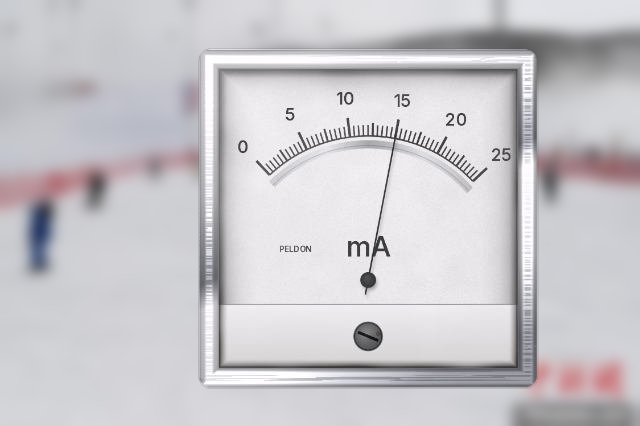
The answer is 15 mA
